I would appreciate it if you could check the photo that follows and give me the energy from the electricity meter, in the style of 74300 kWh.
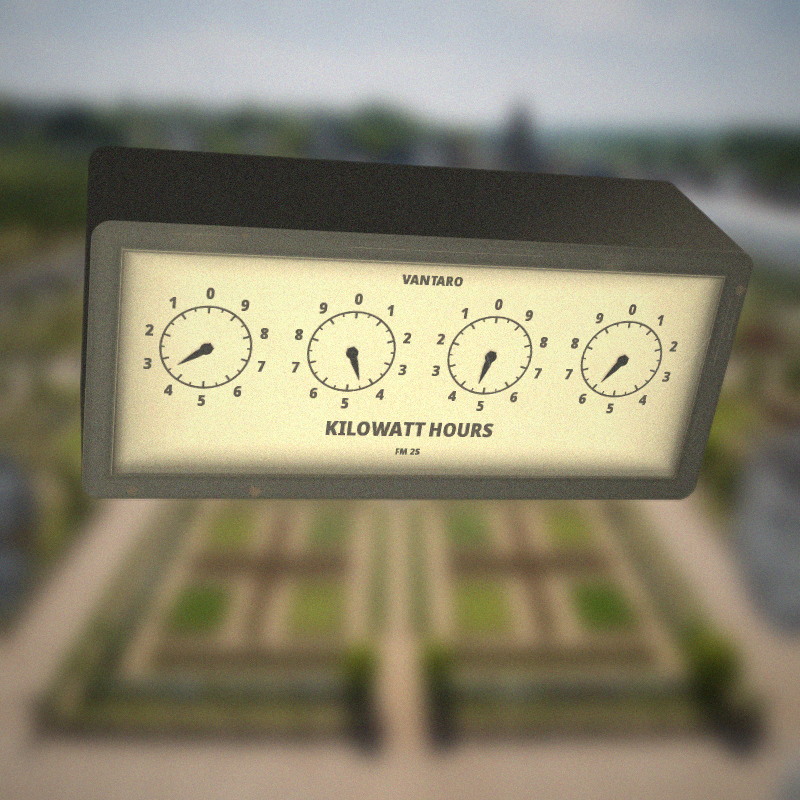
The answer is 3446 kWh
